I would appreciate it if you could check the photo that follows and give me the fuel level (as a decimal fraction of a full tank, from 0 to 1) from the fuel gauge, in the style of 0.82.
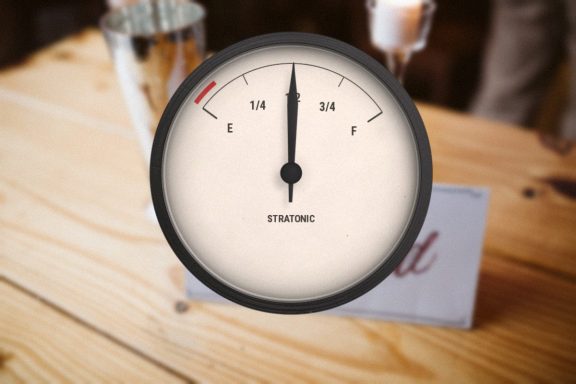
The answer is 0.5
